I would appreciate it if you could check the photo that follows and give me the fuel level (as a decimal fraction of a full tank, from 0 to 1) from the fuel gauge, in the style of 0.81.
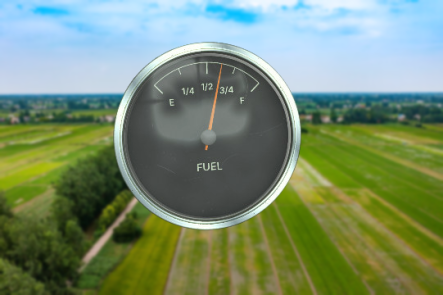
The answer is 0.625
